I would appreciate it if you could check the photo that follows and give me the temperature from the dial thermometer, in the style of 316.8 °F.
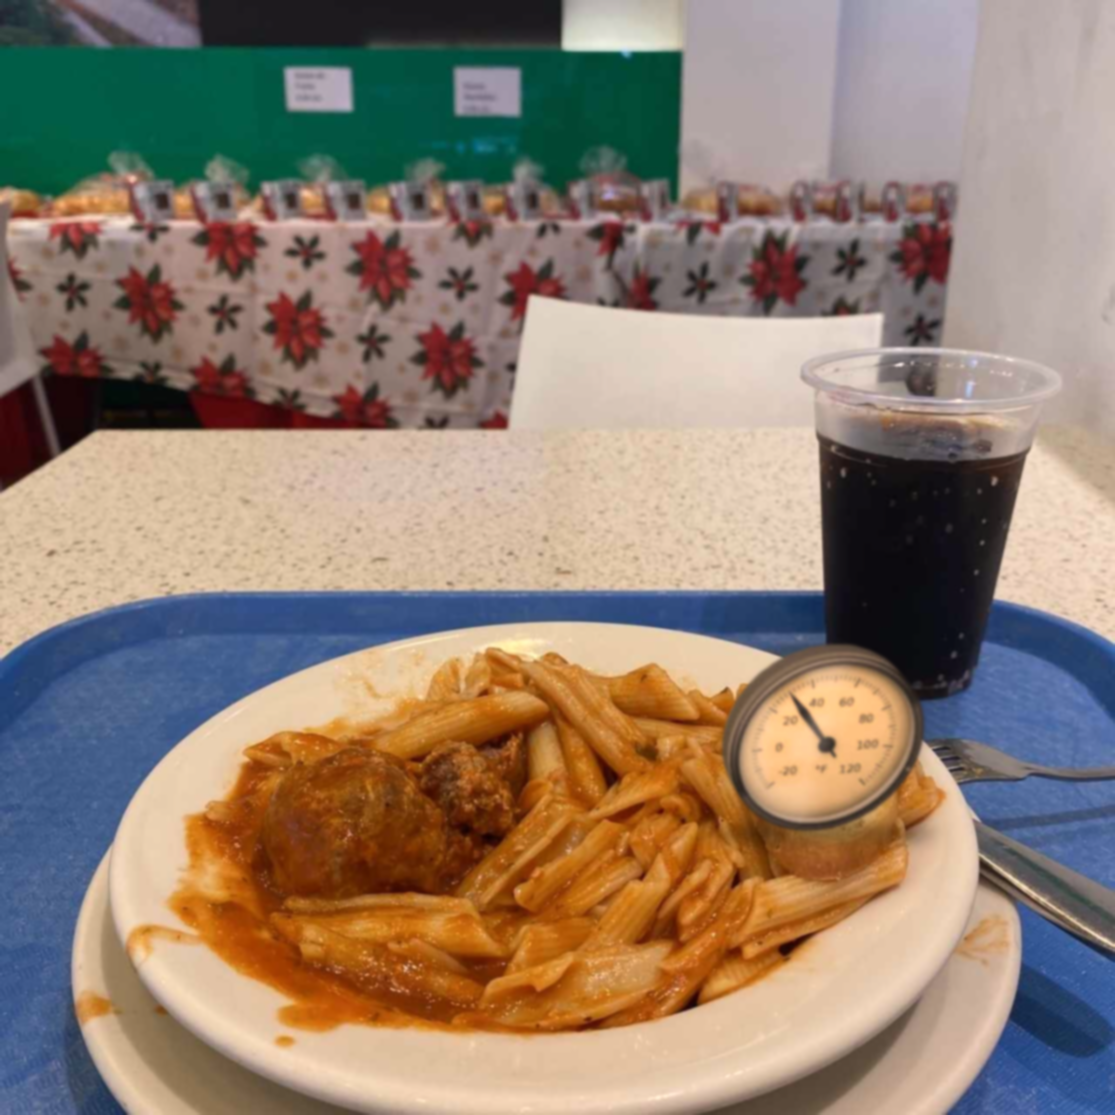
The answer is 30 °F
